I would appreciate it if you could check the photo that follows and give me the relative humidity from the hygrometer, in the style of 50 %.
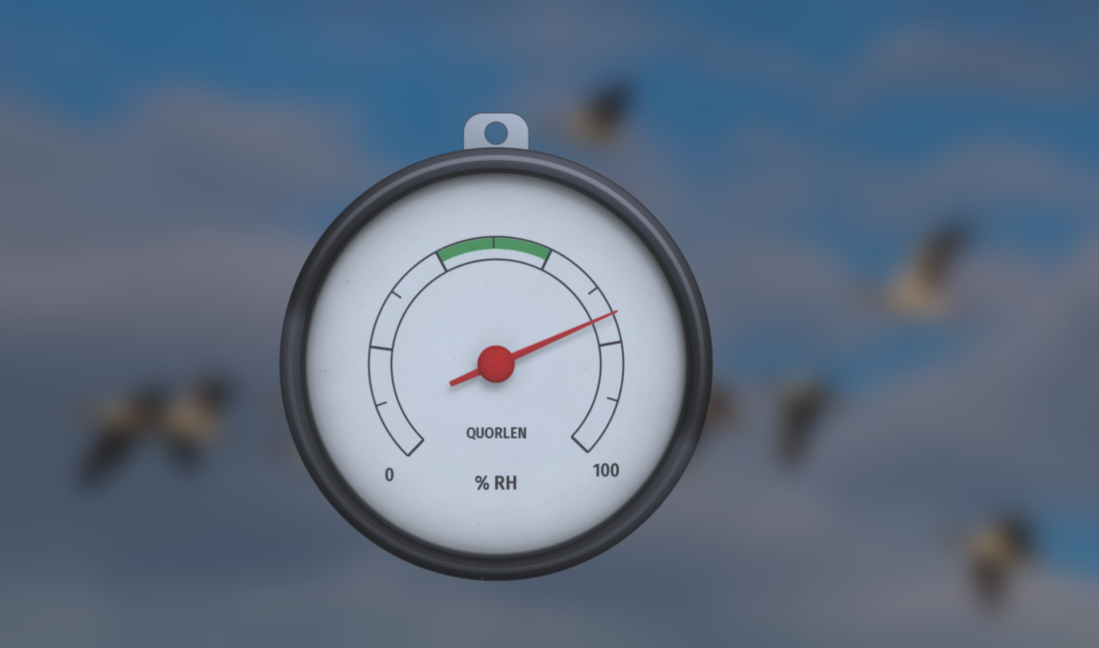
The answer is 75 %
